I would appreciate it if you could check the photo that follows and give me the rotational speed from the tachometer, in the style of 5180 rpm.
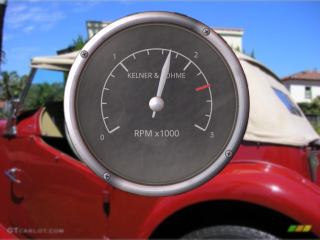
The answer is 1700 rpm
